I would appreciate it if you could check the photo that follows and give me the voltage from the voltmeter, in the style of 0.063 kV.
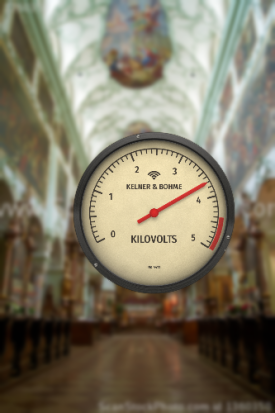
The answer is 3.7 kV
